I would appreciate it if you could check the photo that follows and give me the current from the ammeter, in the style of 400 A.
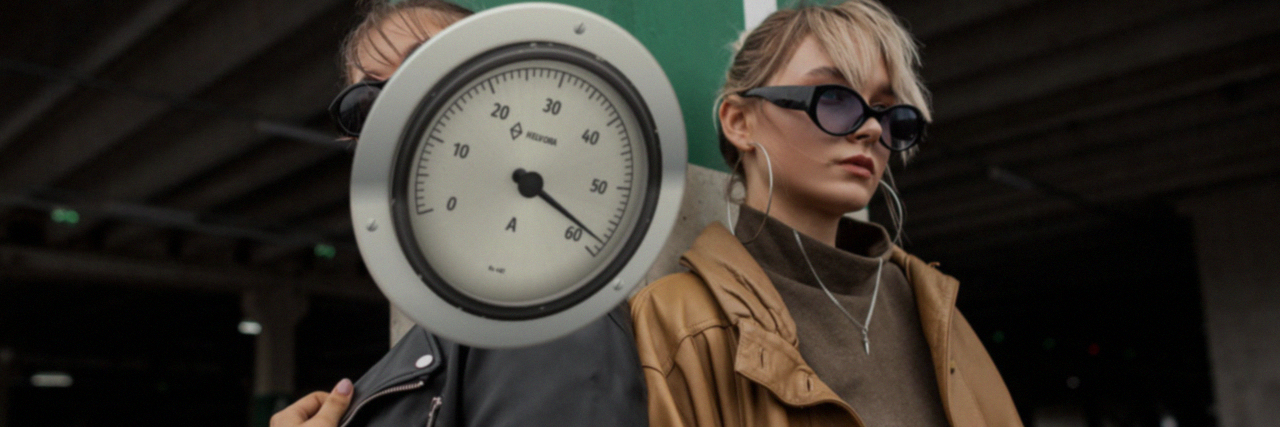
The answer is 58 A
